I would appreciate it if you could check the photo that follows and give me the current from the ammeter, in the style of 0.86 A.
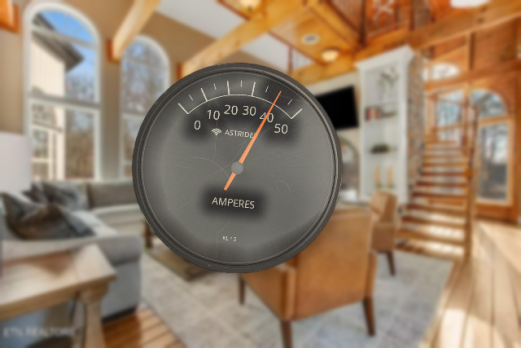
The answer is 40 A
